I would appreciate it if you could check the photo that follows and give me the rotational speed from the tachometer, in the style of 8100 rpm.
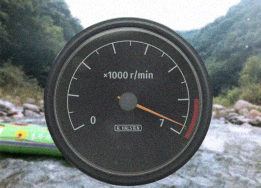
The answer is 6750 rpm
